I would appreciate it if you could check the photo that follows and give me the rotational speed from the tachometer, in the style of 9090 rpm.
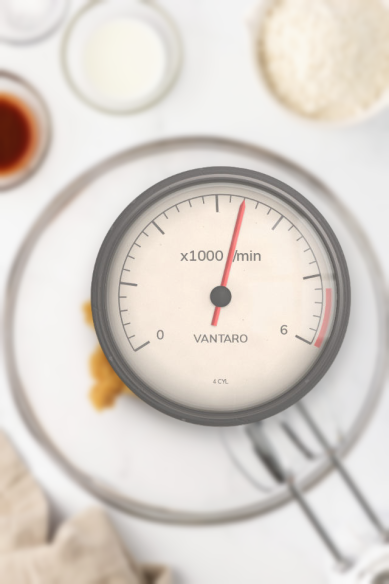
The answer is 3400 rpm
